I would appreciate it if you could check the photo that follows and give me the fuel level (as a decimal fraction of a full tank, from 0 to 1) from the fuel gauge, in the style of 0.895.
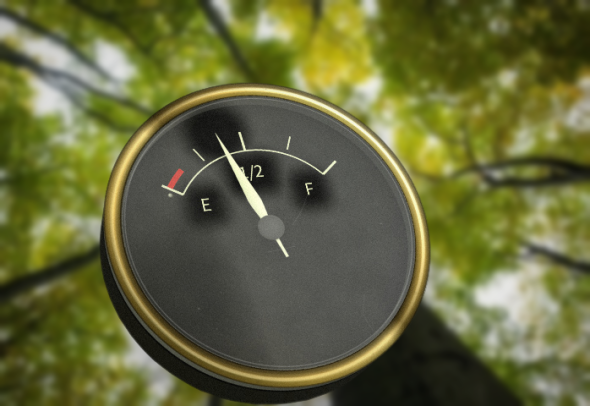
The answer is 0.375
